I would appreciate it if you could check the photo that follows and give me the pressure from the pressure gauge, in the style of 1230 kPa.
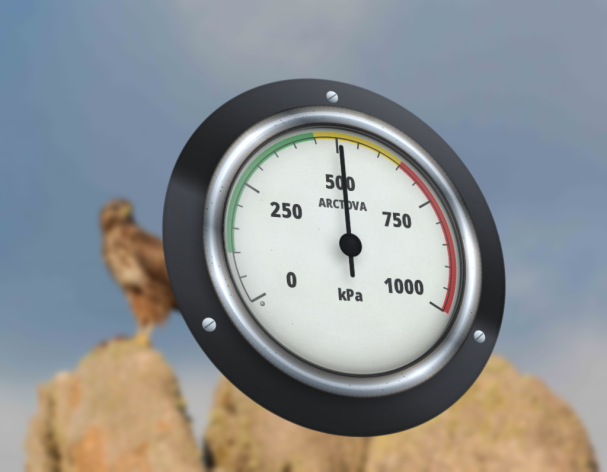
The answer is 500 kPa
